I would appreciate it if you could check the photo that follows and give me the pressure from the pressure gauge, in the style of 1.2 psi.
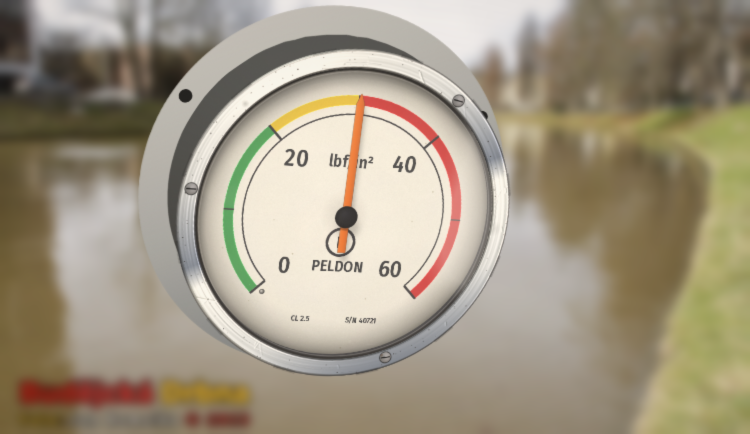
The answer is 30 psi
